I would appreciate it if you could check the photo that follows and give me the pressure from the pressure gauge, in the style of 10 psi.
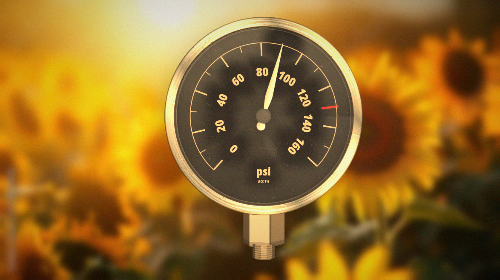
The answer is 90 psi
